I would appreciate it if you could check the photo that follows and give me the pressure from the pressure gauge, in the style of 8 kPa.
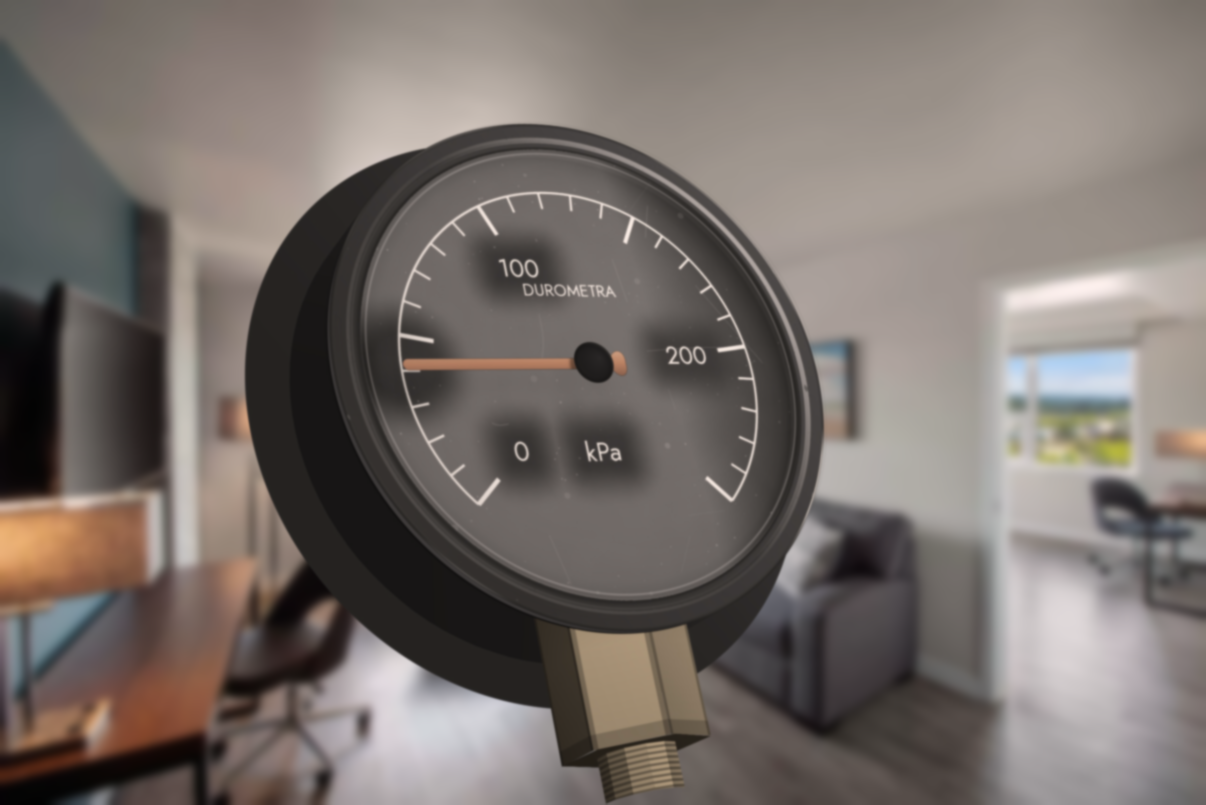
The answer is 40 kPa
